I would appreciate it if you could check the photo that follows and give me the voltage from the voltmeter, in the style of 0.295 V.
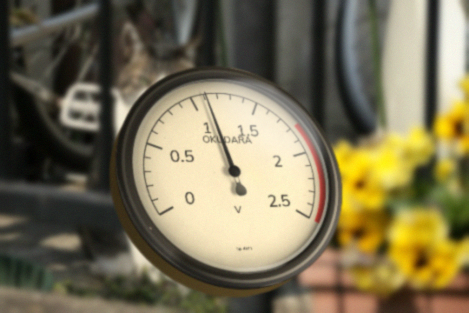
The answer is 1.1 V
